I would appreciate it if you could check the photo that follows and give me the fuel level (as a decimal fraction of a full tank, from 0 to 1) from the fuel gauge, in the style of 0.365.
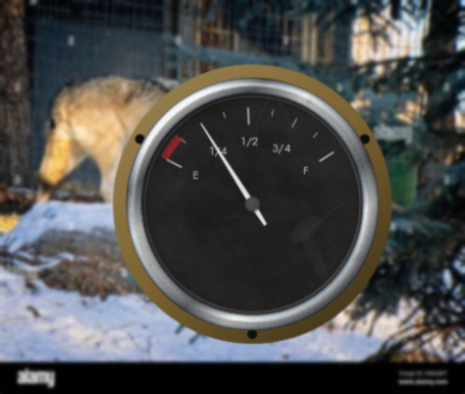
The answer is 0.25
